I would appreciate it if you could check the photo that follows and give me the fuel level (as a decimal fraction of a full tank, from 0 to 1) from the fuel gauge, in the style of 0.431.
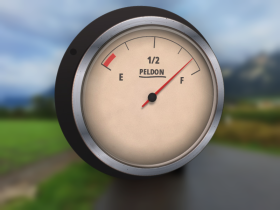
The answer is 0.875
